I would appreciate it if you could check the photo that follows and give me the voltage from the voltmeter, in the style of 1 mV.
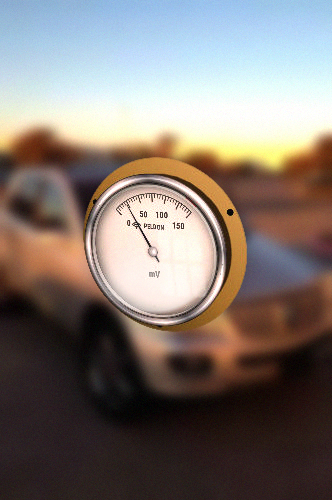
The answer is 25 mV
